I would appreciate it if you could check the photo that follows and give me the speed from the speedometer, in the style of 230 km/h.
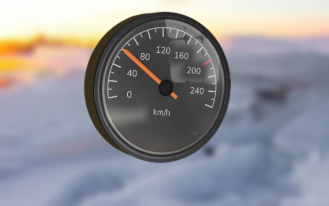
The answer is 60 km/h
